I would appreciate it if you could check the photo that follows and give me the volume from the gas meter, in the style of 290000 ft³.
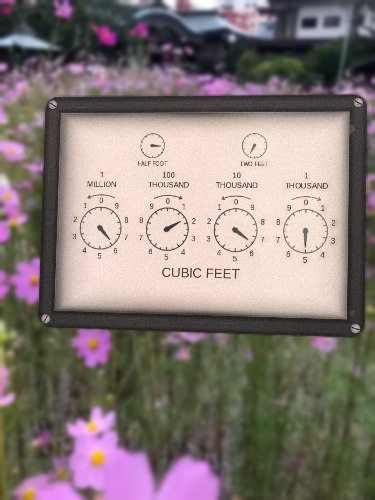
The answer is 616500 ft³
